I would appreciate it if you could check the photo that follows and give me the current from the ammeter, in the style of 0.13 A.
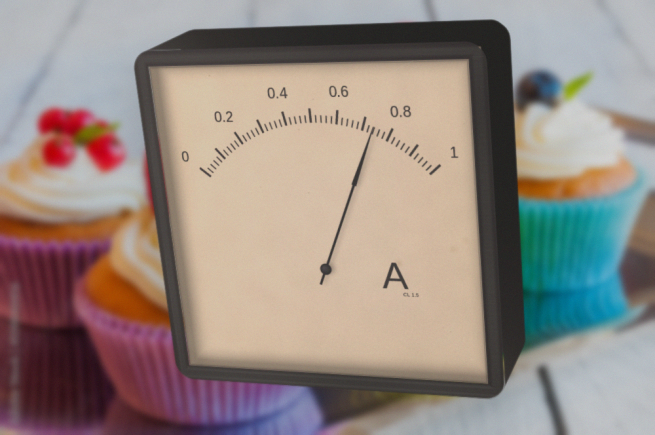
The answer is 0.74 A
